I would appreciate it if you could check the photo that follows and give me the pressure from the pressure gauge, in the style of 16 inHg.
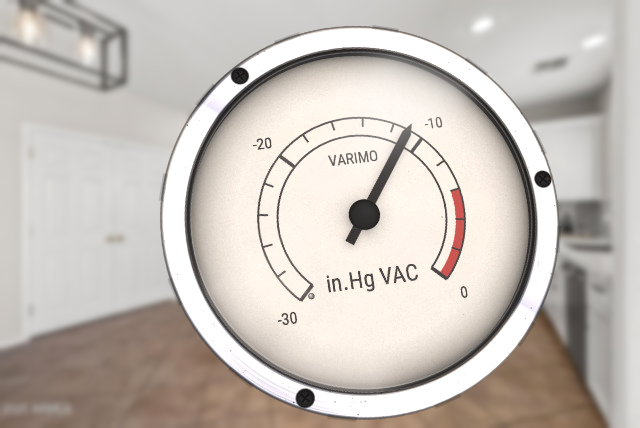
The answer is -11 inHg
